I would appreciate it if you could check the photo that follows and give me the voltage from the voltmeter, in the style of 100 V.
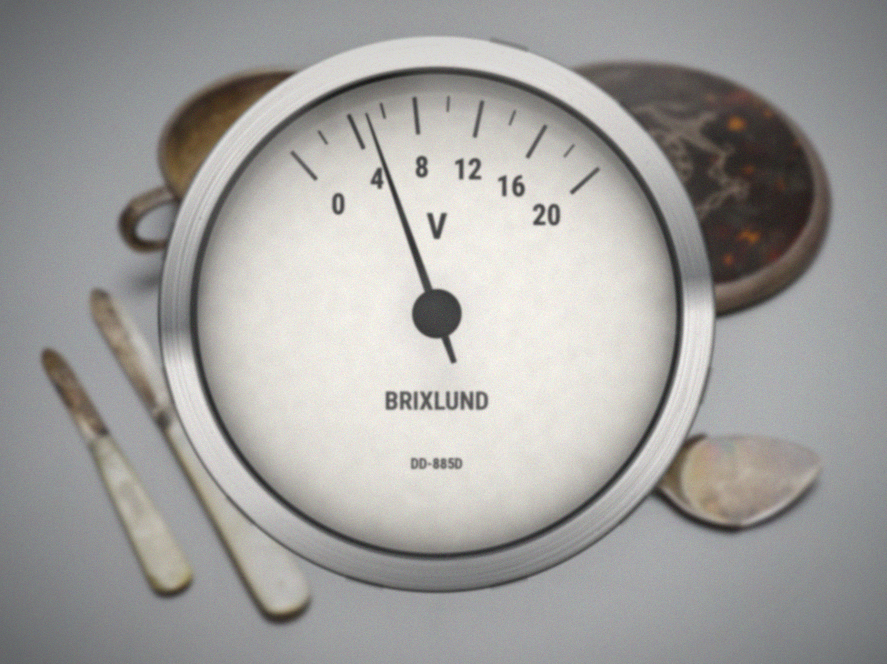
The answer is 5 V
